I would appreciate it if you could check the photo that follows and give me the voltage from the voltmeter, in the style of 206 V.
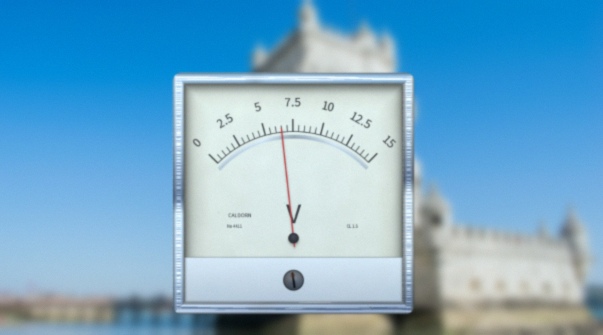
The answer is 6.5 V
